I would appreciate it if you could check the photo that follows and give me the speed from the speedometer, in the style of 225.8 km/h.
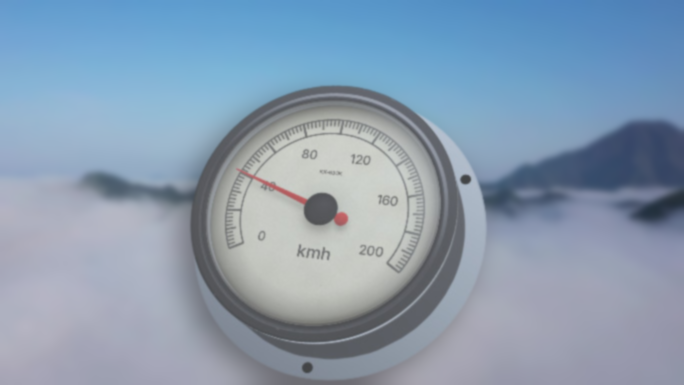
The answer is 40 km/h
